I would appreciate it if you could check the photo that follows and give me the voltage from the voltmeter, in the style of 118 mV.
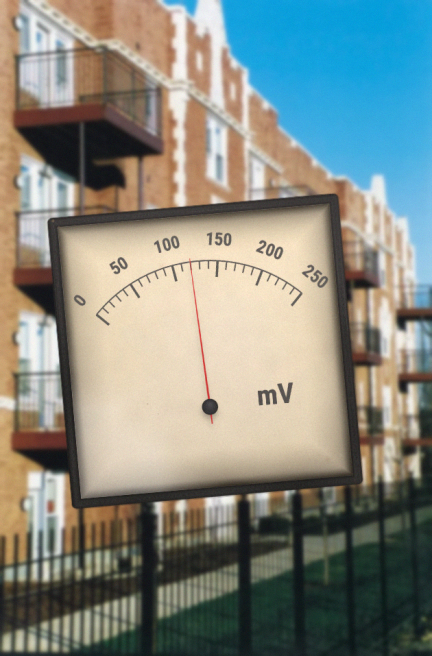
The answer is 120 mV
